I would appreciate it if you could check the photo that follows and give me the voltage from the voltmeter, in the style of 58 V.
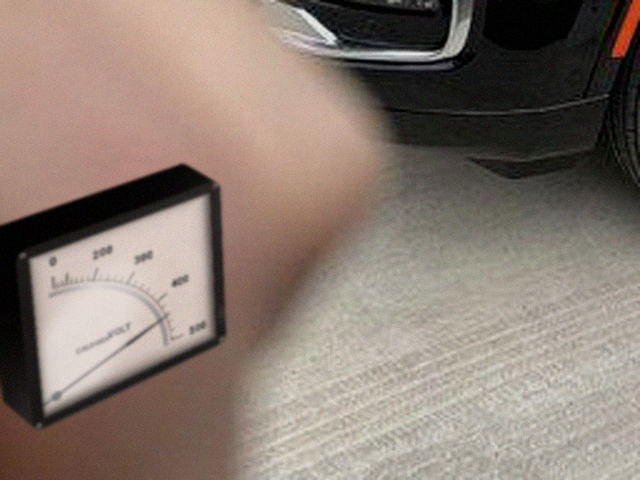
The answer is 440 V
